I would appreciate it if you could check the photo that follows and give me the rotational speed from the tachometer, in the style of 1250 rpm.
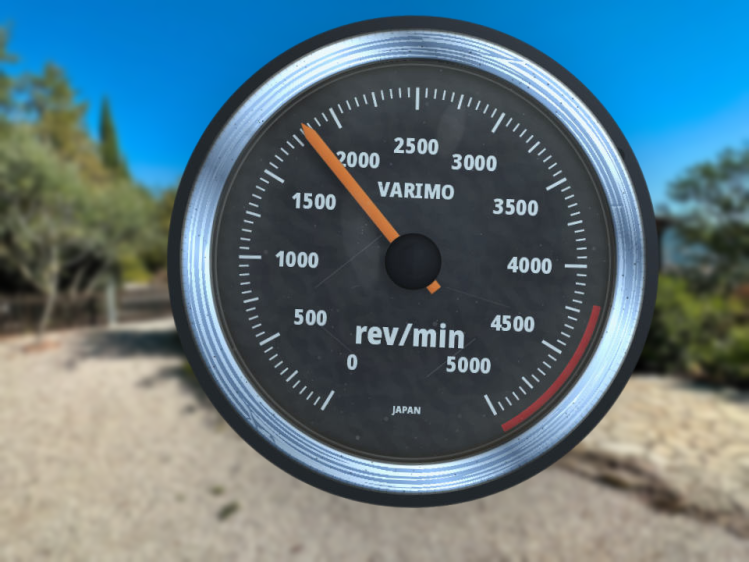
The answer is 1825 rpm
